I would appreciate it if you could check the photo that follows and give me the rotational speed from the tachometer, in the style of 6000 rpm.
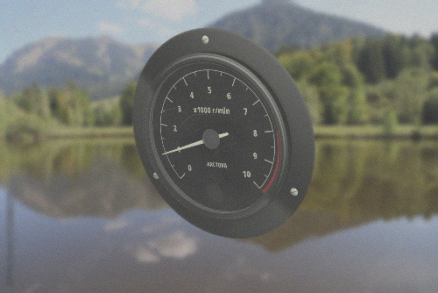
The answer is 1000 rpm
